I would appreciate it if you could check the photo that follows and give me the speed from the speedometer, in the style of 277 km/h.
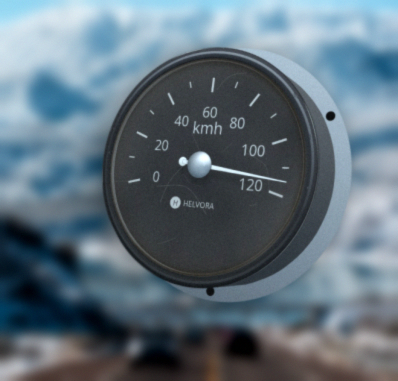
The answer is 115 km/h
